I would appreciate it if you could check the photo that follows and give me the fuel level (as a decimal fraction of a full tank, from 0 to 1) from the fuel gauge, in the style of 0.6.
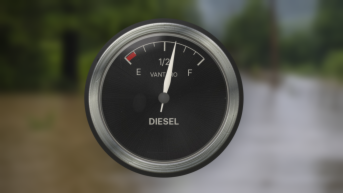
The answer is 0.625
